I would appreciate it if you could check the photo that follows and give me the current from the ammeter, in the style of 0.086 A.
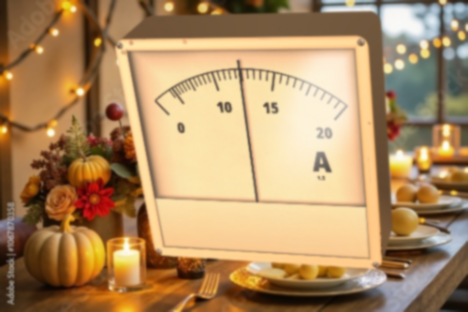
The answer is 12.5 A
